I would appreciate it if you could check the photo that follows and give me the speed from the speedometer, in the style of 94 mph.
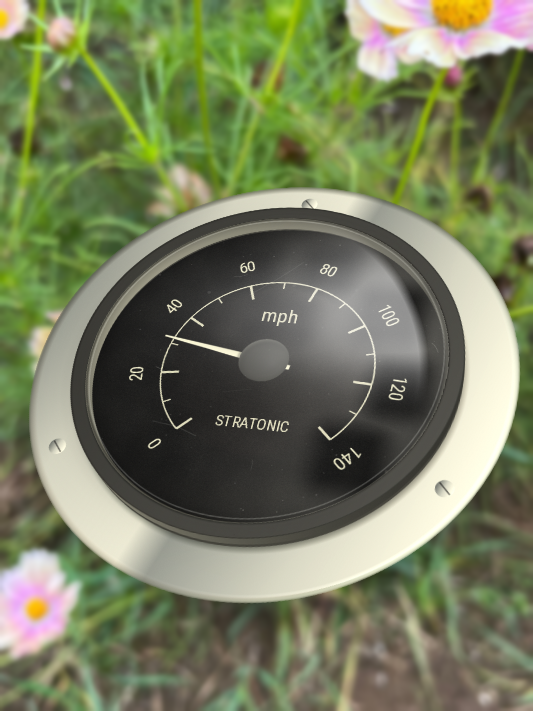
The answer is 30 mph
